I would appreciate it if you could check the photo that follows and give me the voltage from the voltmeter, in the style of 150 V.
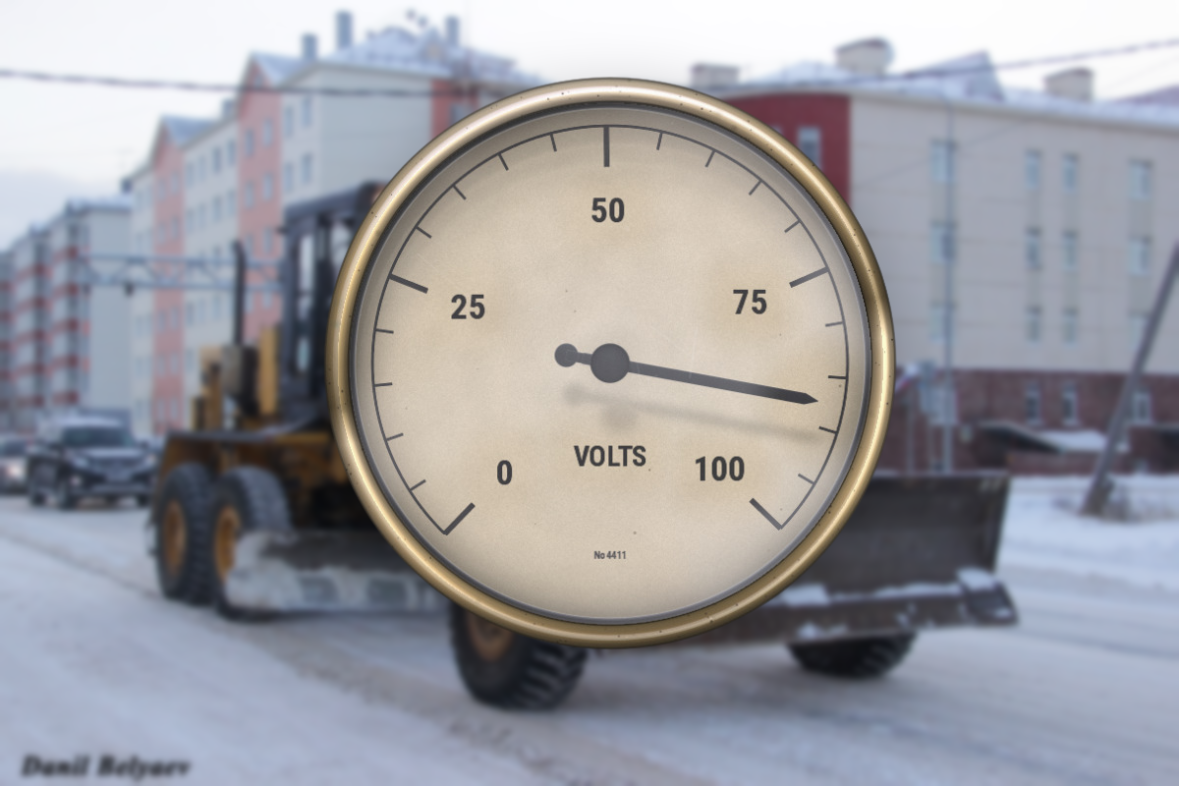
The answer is 87.5 V
